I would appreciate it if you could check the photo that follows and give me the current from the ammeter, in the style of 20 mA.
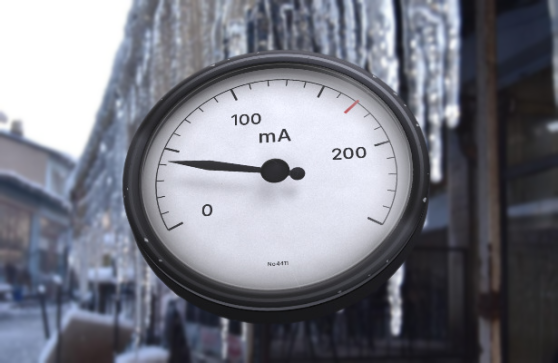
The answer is 40 mA
